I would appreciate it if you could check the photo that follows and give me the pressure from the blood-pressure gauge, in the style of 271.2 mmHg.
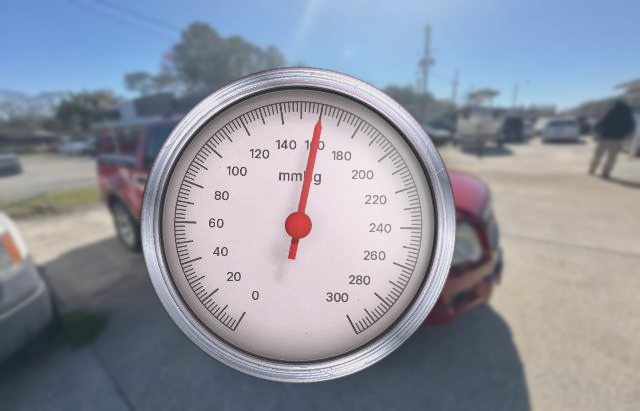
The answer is 160 mmHg
